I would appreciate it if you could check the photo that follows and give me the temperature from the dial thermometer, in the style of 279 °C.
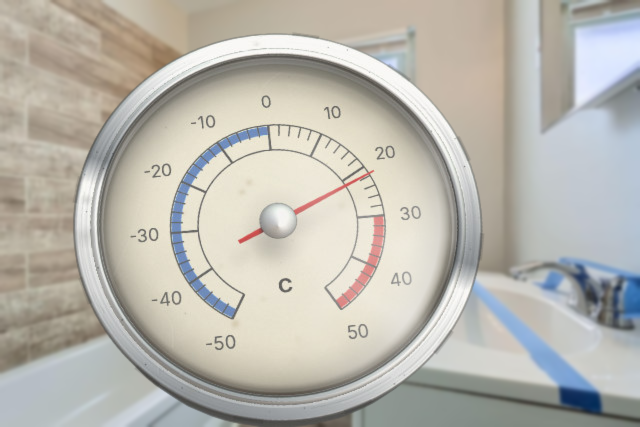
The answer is 22 °C
